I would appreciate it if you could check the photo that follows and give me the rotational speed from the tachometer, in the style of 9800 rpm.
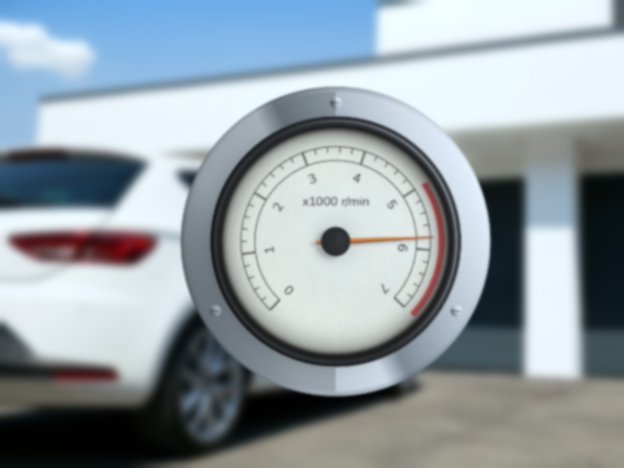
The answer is 5800 rpm
